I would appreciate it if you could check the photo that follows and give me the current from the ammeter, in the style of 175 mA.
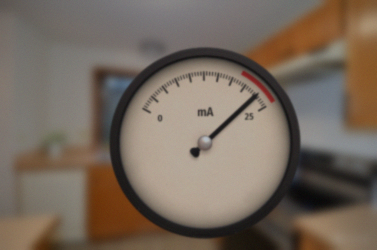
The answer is 22.5 mA
